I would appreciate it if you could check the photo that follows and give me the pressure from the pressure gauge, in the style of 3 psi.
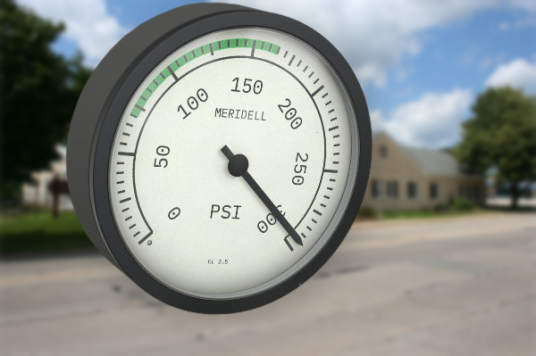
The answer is 295 psi
